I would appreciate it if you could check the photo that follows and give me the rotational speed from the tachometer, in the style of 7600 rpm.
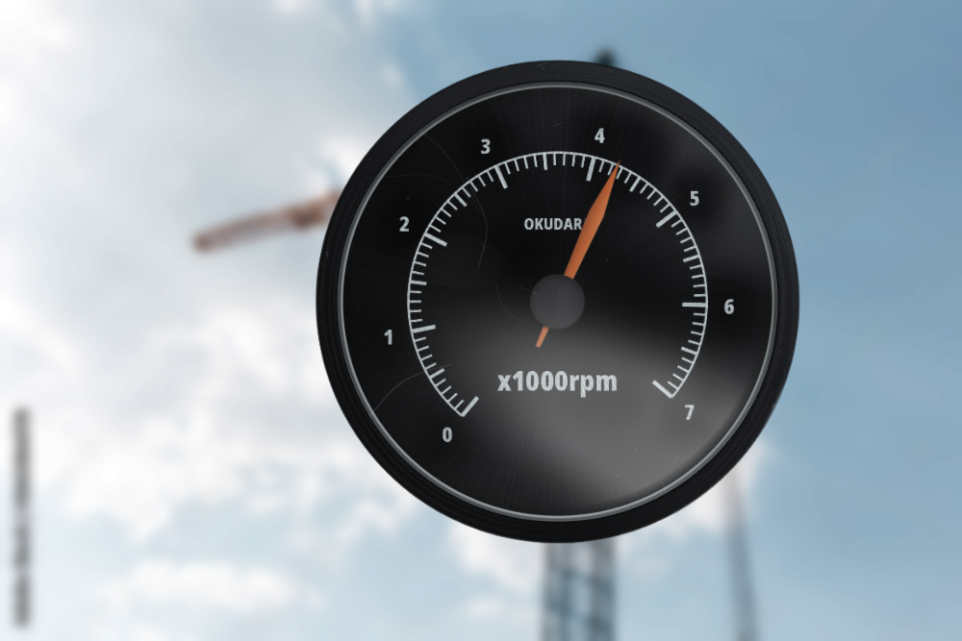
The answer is 4250 rpm
